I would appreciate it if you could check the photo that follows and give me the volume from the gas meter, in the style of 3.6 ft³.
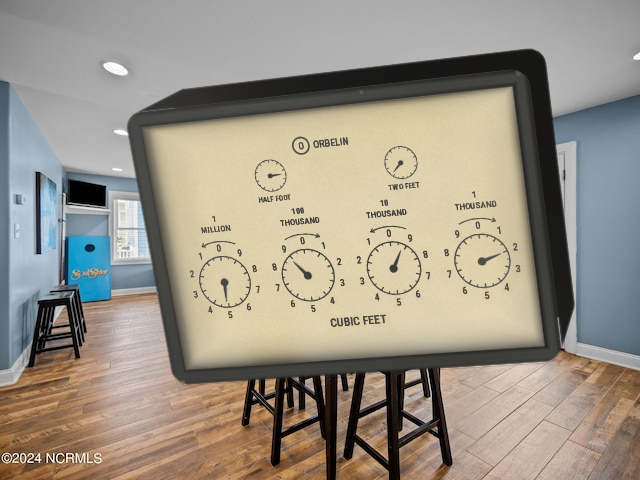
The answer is 489200 ft³
